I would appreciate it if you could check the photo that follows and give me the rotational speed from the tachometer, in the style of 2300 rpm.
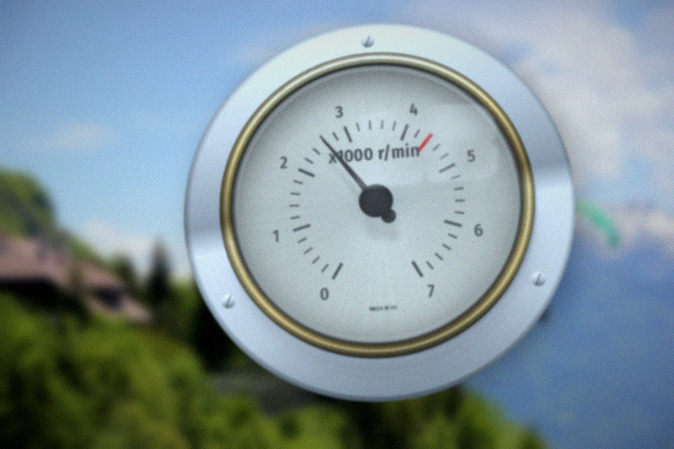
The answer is 2600 rpm
